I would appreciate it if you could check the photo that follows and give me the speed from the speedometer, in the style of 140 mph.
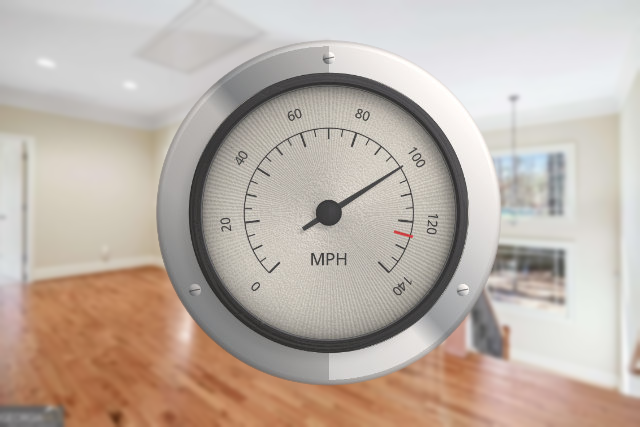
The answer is 100 mph
